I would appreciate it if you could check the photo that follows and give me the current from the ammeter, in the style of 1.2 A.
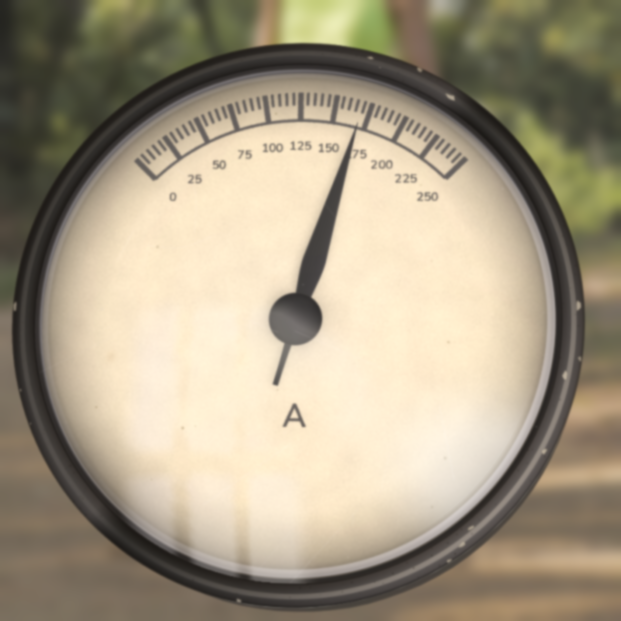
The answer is 170 A
